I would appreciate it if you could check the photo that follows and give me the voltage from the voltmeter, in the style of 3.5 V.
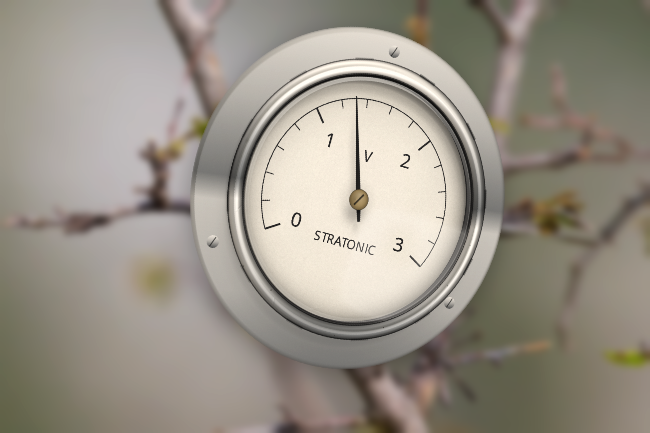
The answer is 1.3 V
